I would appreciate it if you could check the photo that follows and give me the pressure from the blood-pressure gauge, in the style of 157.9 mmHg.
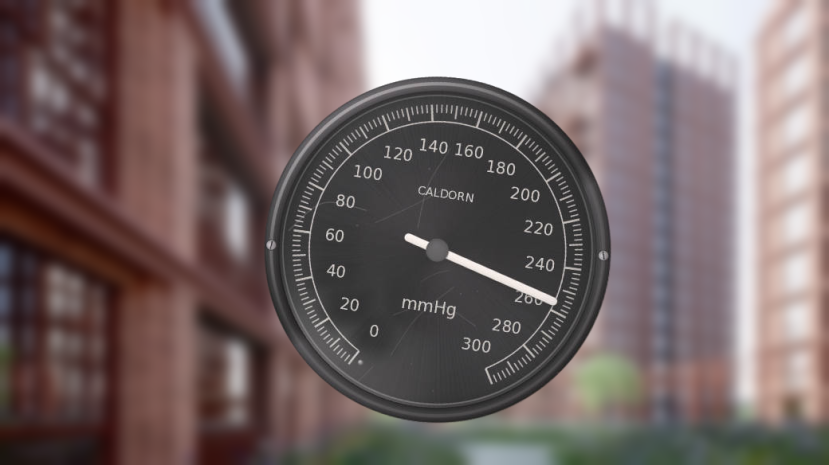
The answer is 256 mmHg
